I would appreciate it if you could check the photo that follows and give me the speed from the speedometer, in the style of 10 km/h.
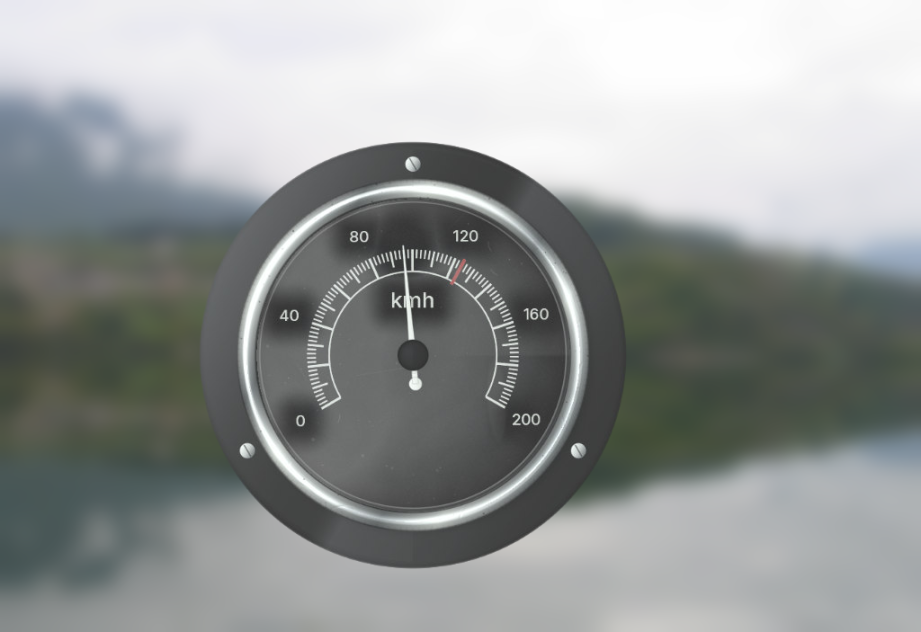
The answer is 96 km/h
